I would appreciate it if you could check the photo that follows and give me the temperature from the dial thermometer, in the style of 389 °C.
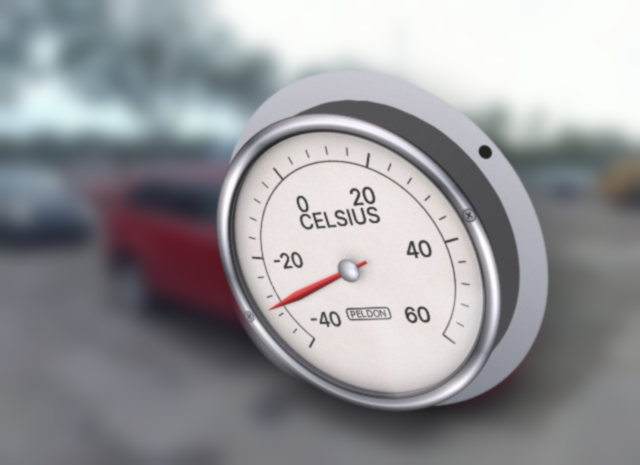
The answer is -30 °C
